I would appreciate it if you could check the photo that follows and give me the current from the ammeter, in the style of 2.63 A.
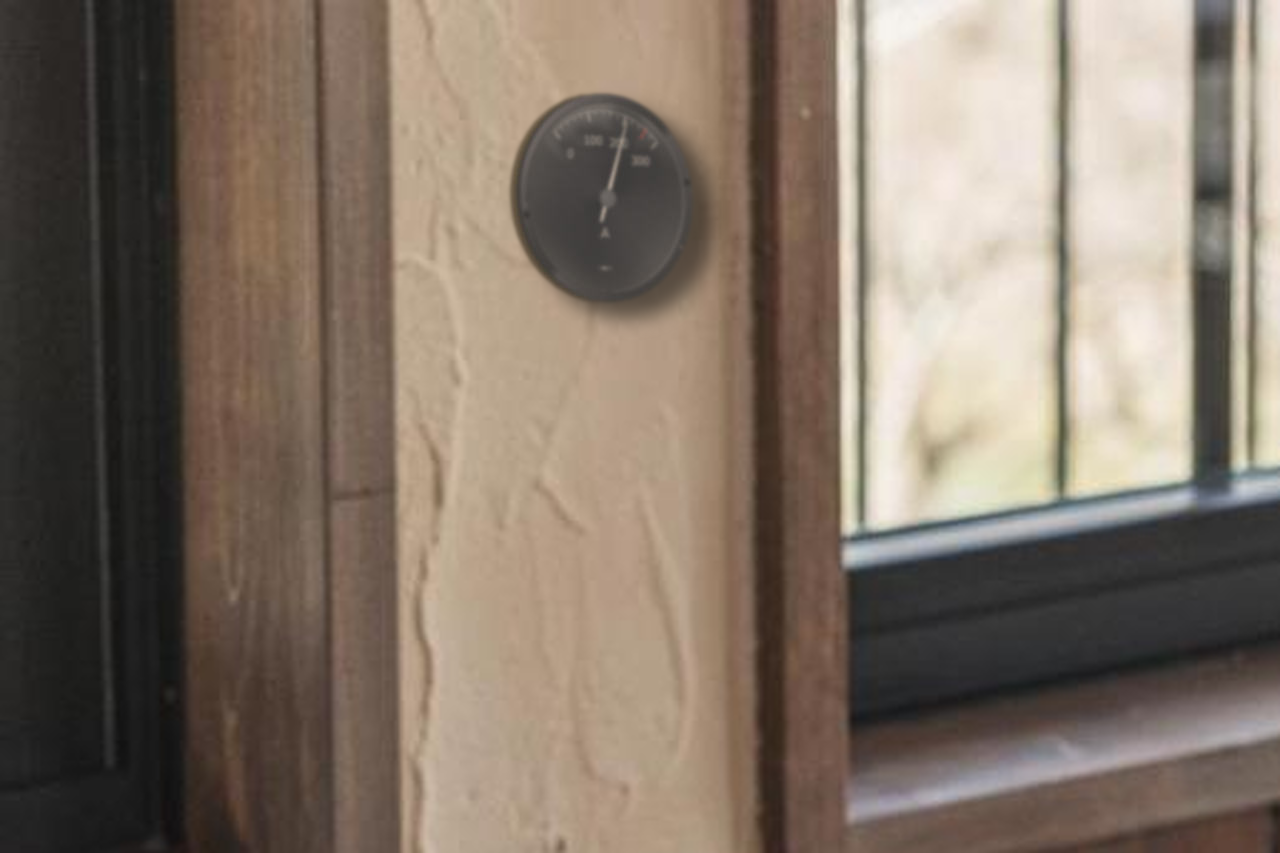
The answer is 200 A
